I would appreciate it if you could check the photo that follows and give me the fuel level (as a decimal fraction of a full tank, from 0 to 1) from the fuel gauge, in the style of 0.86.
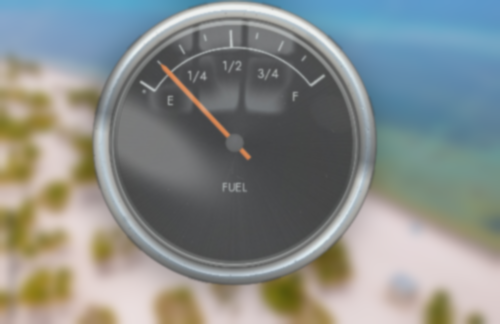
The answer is 0.125
